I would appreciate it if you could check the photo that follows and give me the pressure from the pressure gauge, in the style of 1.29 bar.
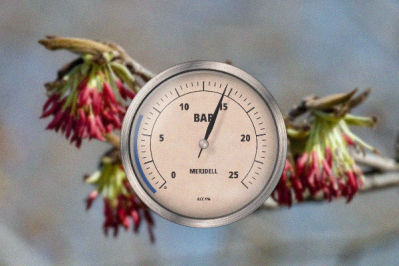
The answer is 14.5 bar
